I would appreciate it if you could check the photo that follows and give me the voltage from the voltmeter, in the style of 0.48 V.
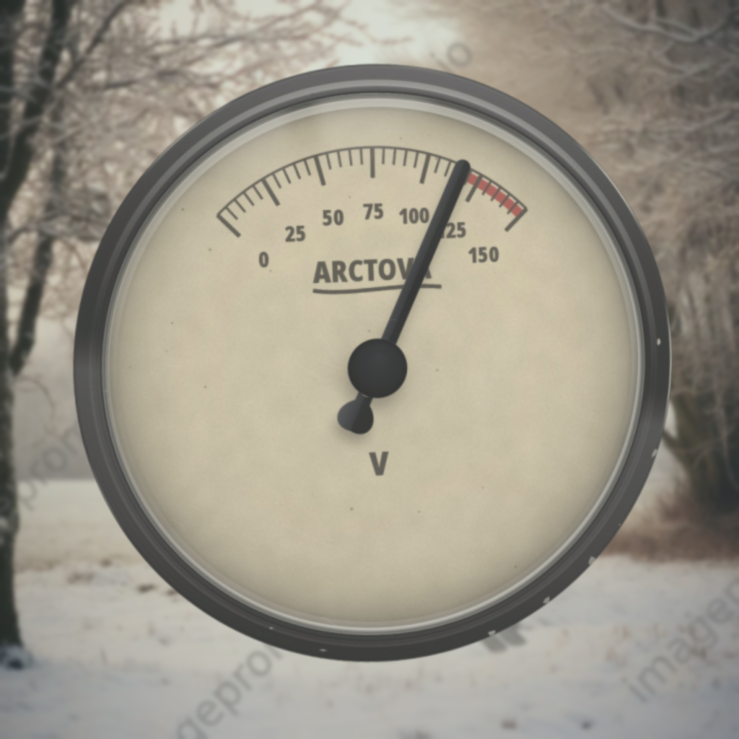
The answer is 115 V
